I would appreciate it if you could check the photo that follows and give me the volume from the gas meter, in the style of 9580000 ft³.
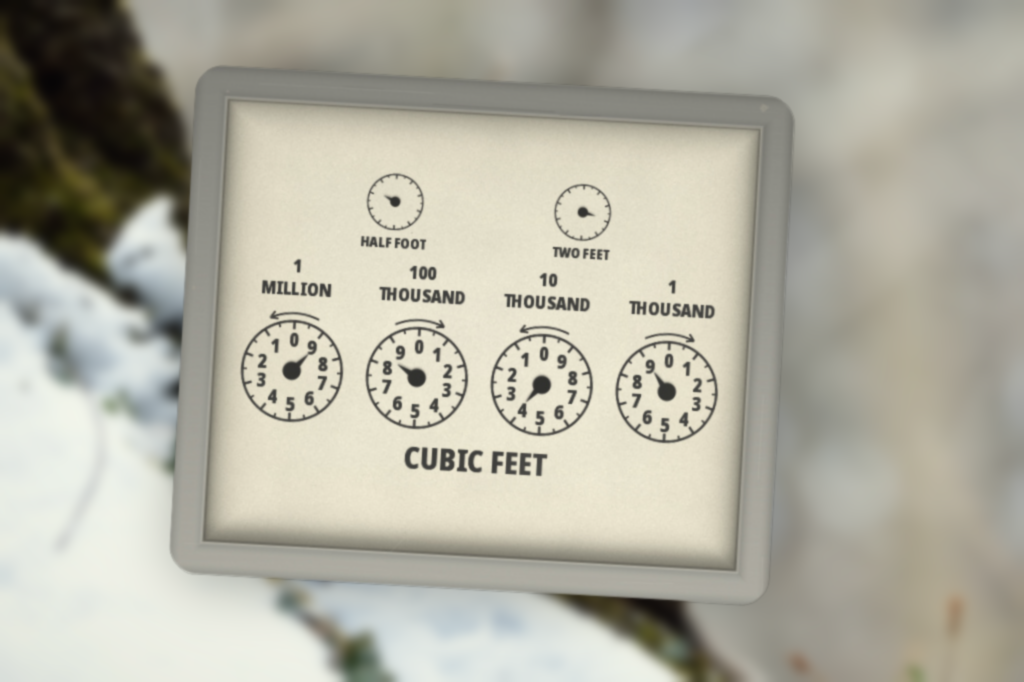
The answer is 883900 ft³
